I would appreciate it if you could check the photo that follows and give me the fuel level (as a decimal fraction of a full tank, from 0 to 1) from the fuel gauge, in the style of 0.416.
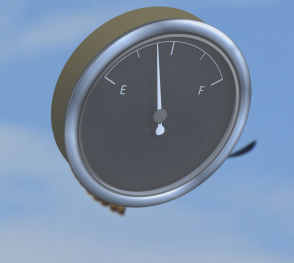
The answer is 0.375
